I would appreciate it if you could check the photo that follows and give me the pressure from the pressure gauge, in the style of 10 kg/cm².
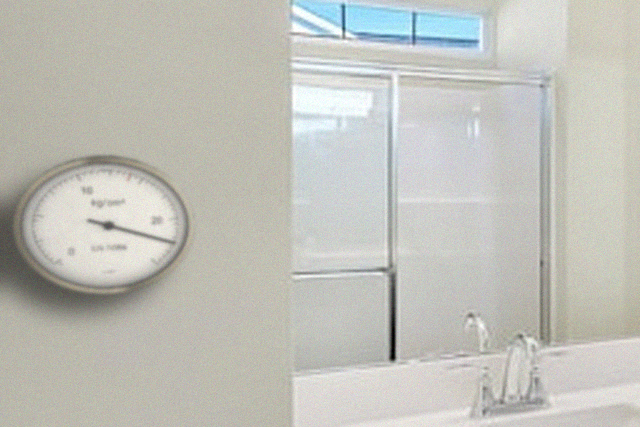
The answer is 22.5 kg/cm²
